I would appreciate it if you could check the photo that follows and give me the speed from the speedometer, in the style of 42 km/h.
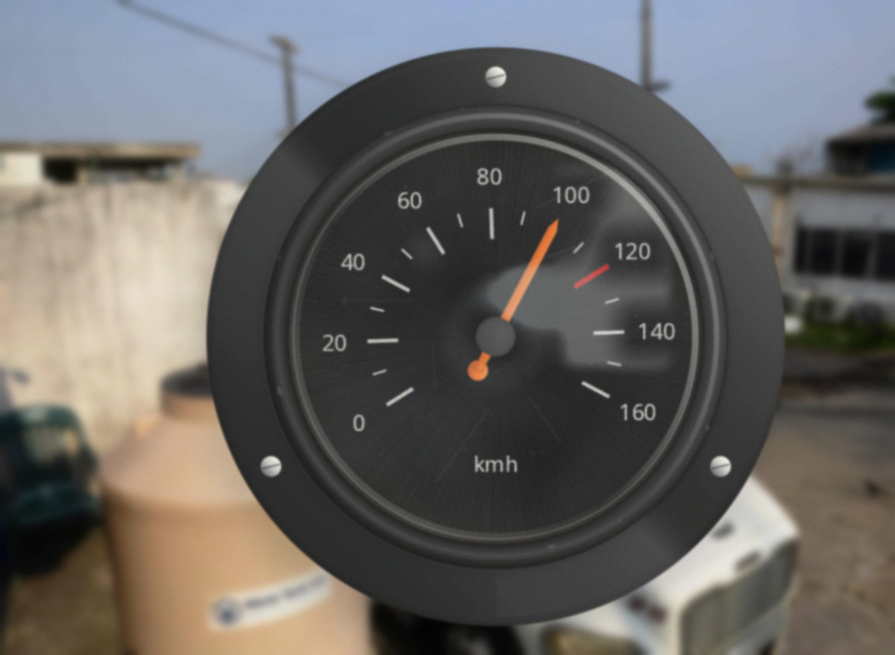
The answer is 100 km/h
